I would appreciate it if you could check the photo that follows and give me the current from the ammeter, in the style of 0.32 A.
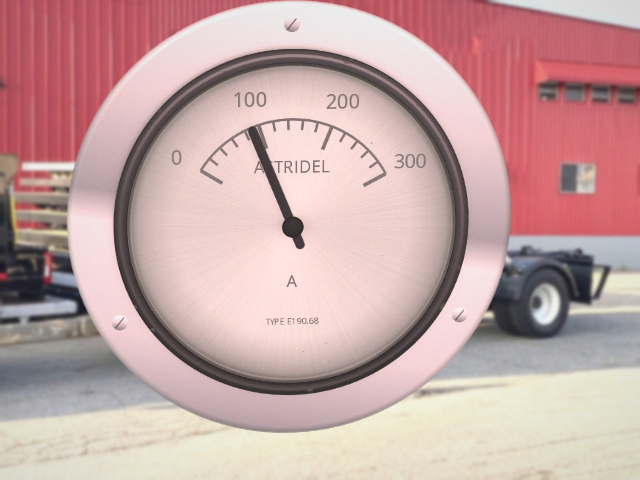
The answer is 90 A
